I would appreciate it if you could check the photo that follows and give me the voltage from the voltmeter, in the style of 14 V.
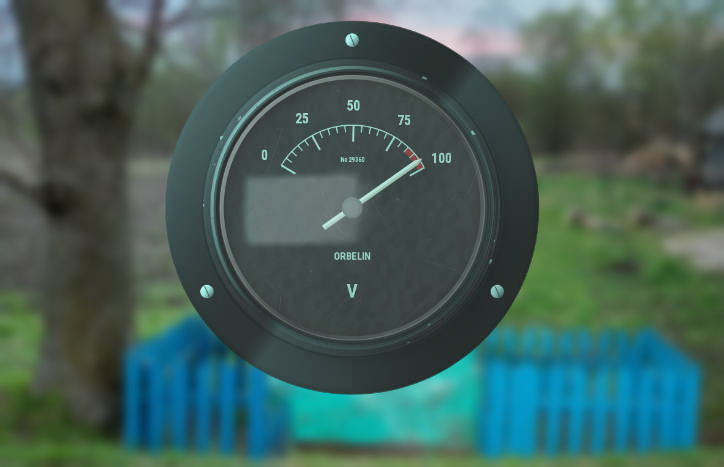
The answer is 95 V
